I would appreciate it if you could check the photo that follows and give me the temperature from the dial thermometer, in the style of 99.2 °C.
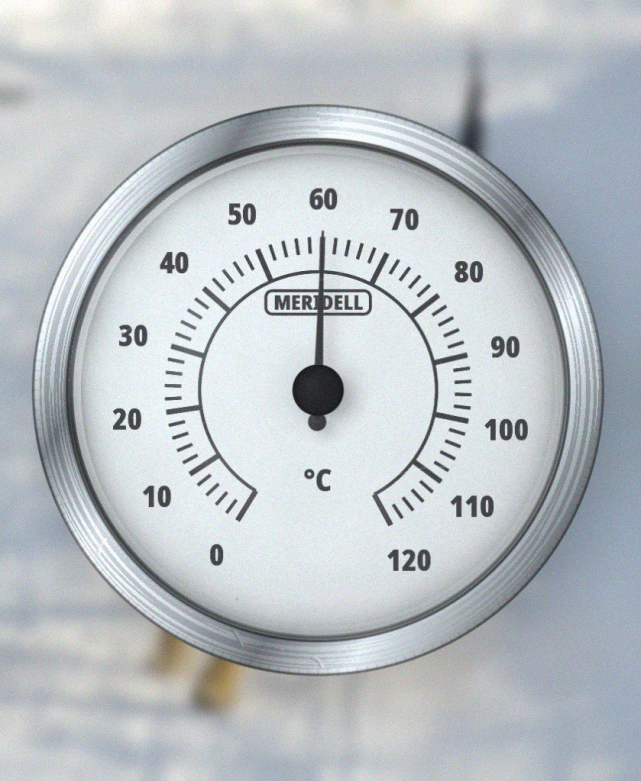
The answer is 60 °C
